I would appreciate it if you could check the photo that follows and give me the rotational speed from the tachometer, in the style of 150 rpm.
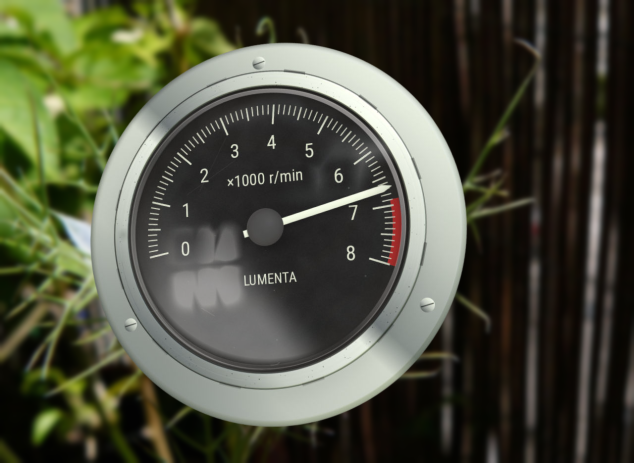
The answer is 6700 rpm
